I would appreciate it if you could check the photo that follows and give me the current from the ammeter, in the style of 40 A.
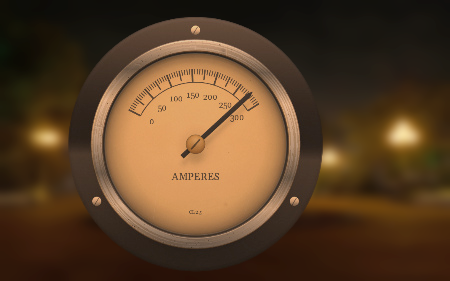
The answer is 275 A
